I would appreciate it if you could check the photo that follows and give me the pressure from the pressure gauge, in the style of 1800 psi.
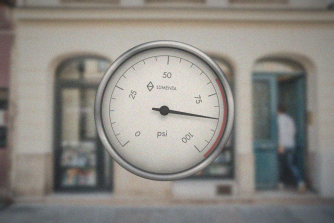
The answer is 85 psi
